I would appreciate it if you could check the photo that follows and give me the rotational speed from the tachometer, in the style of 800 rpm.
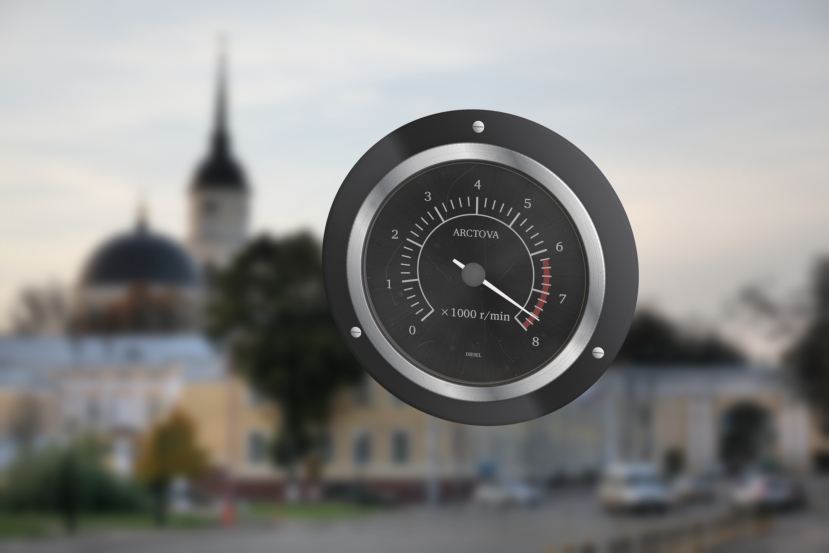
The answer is 7600 rpm
